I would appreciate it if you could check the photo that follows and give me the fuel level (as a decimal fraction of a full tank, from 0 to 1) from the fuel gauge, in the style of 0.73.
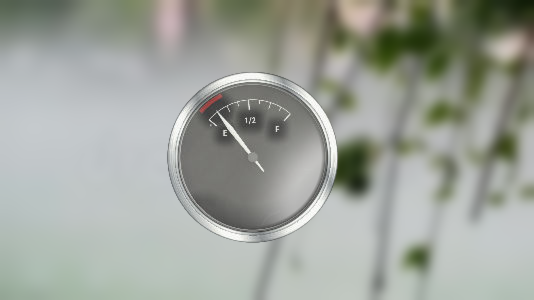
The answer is 0.125
